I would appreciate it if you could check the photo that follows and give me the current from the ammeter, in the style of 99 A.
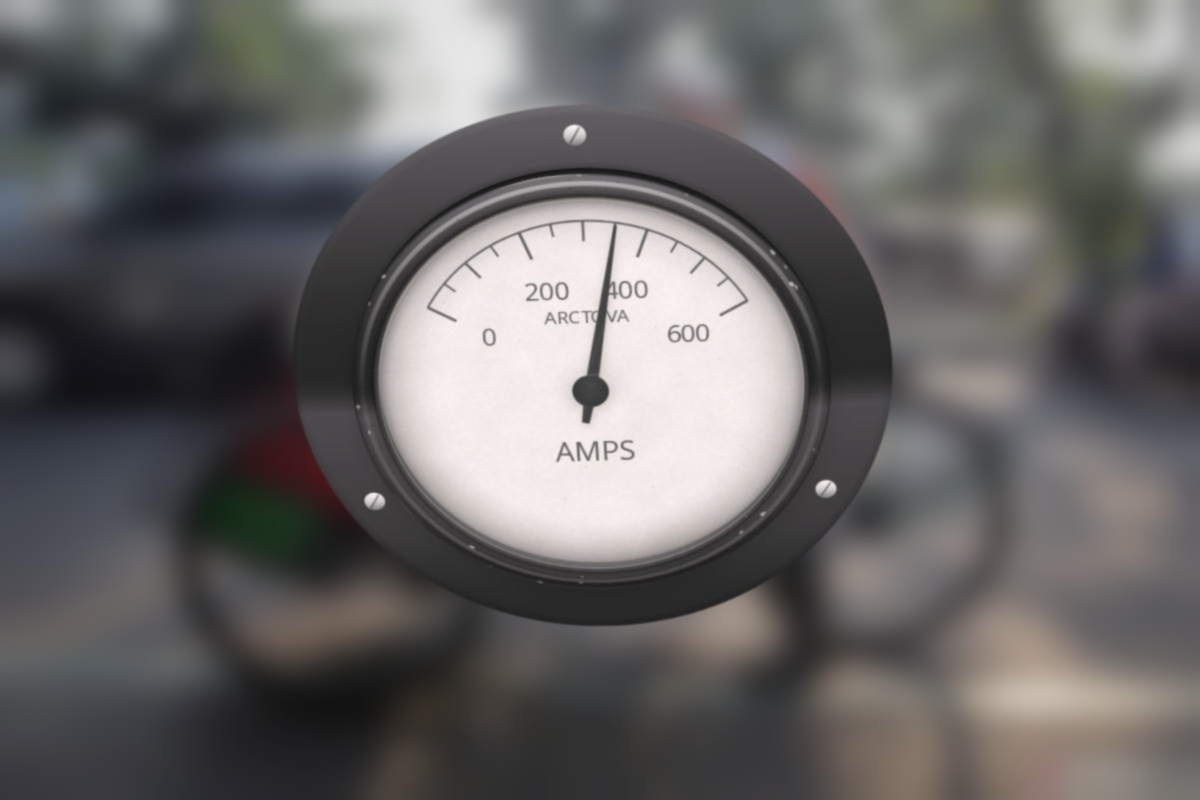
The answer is 350 A
